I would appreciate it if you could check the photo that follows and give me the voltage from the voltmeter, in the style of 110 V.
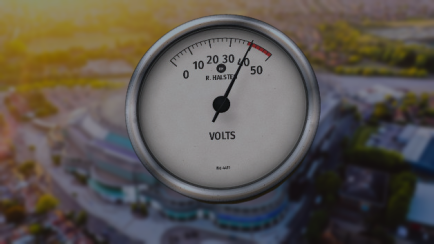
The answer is 40 V
